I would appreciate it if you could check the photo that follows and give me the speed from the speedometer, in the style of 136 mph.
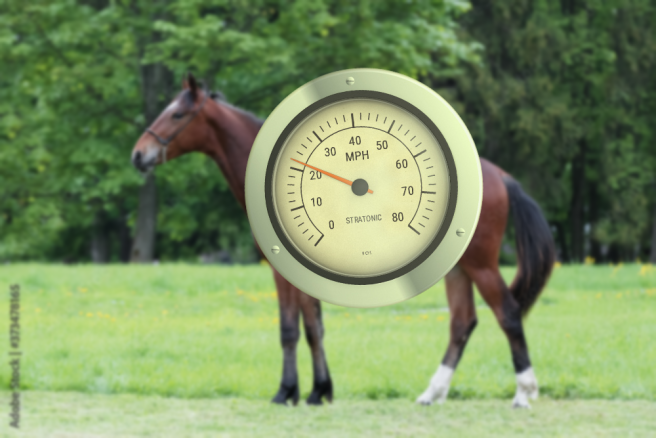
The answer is 22 mph
